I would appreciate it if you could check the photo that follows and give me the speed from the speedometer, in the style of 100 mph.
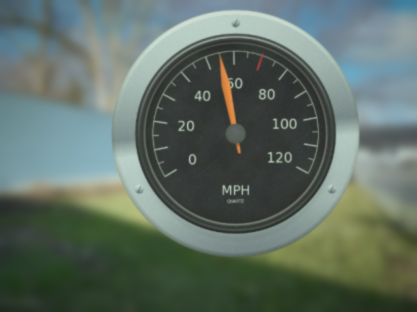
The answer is 55 mph
